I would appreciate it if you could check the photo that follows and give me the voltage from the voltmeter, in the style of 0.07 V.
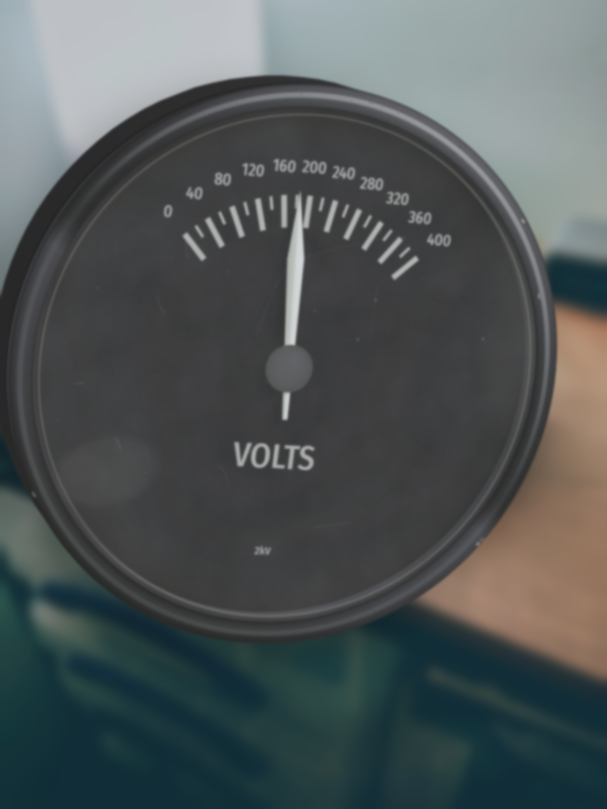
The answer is 180 V
